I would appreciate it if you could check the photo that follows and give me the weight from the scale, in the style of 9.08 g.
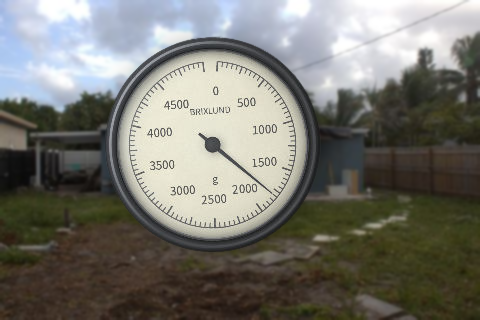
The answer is 1800 g
